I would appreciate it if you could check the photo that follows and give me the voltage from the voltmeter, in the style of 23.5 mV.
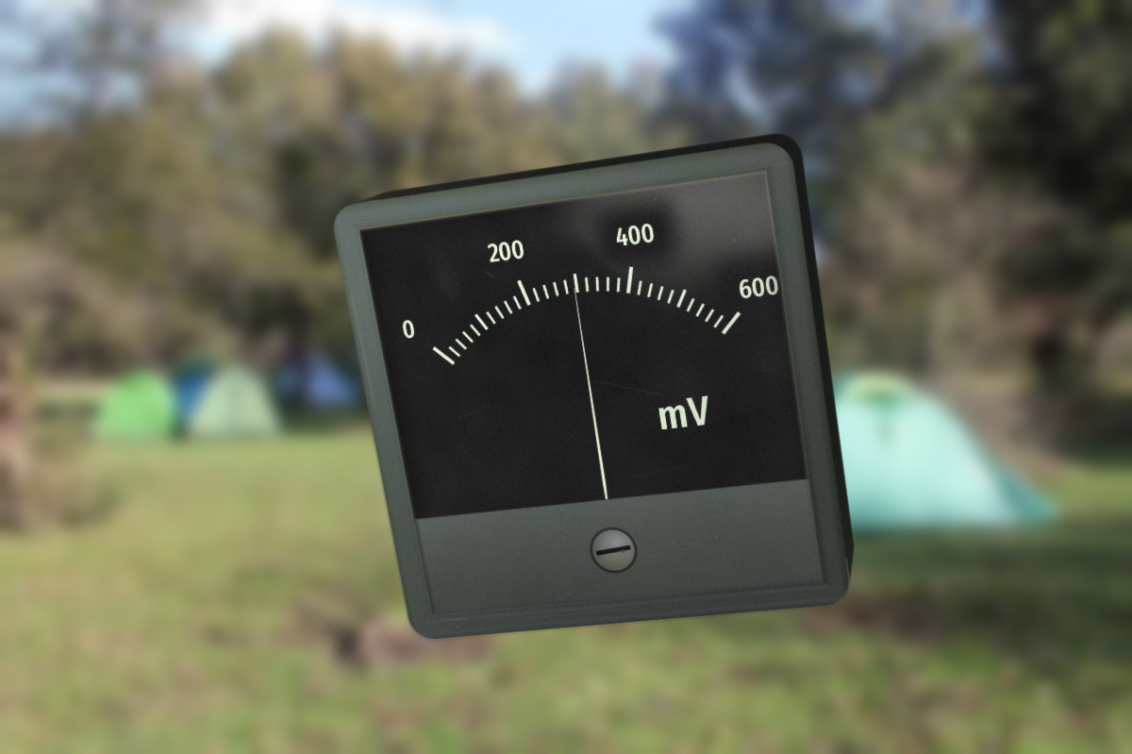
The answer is 300 mV
